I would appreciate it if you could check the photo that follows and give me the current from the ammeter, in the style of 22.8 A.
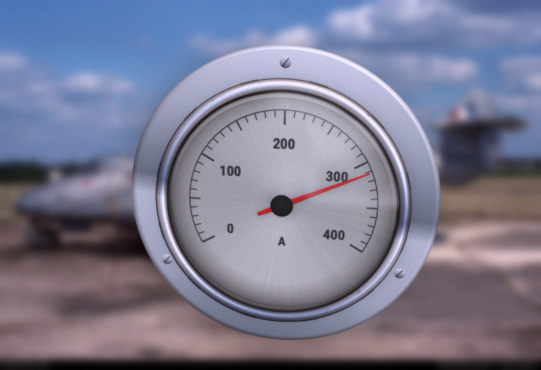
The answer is 310 A
